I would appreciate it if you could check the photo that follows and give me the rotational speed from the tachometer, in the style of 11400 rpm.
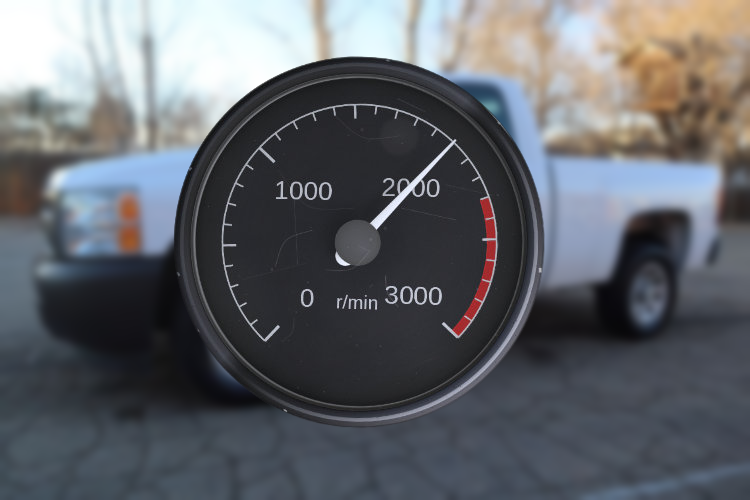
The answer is 2000 rpm
